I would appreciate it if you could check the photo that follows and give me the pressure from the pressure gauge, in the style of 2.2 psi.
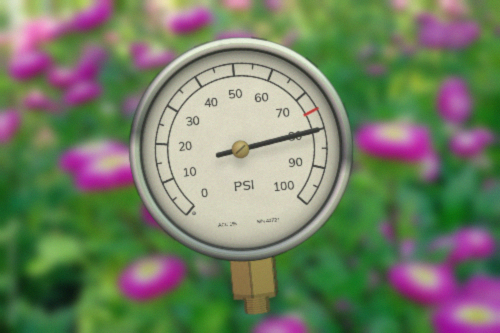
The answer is 80 psi
